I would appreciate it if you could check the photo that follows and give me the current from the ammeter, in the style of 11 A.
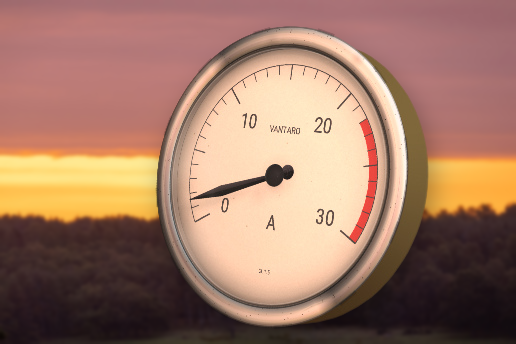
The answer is 1.5 A
